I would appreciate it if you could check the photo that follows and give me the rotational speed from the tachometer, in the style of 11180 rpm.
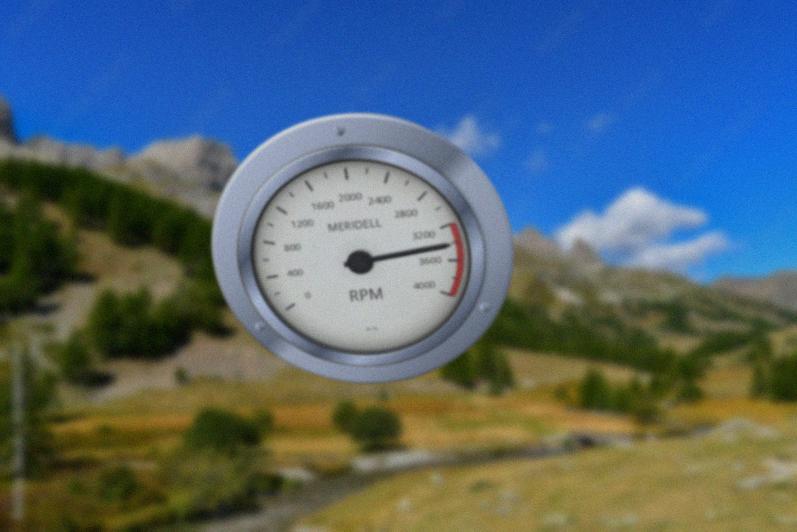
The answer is 3400 rpm
